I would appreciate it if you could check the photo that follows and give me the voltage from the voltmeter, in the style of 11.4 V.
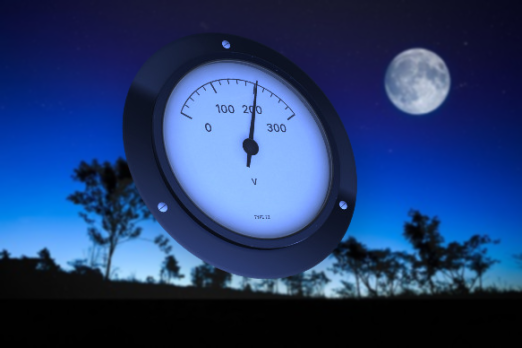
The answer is 200 V
